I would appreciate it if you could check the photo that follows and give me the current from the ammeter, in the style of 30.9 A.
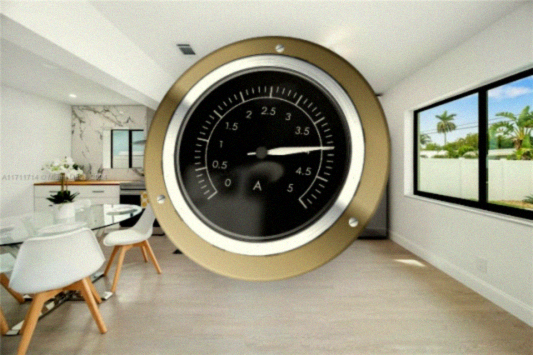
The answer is 4 A
